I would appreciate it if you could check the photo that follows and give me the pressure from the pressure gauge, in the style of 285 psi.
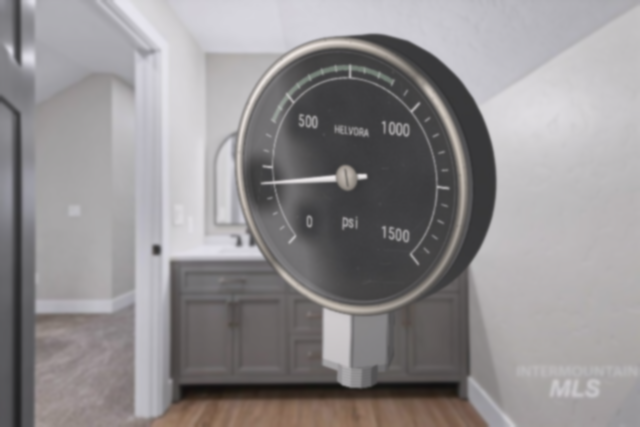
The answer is 200 psi
